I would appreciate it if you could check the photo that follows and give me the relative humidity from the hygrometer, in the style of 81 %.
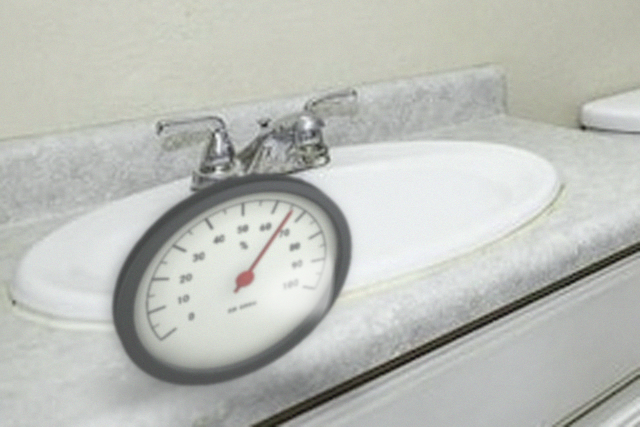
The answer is 65 %
